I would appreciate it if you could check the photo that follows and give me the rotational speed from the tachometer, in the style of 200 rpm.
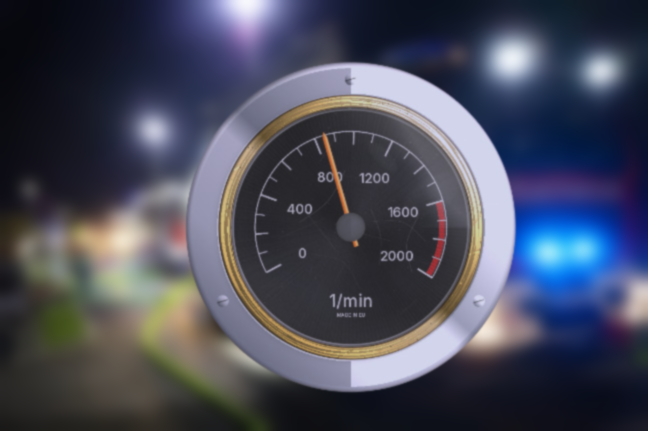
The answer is 850 rpm
